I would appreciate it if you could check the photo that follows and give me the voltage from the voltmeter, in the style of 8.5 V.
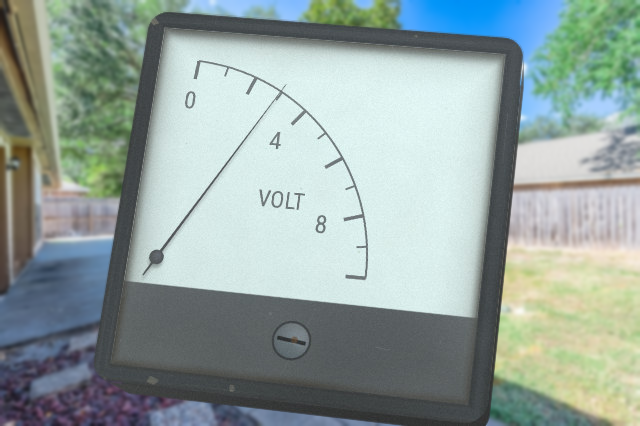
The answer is 3 V
